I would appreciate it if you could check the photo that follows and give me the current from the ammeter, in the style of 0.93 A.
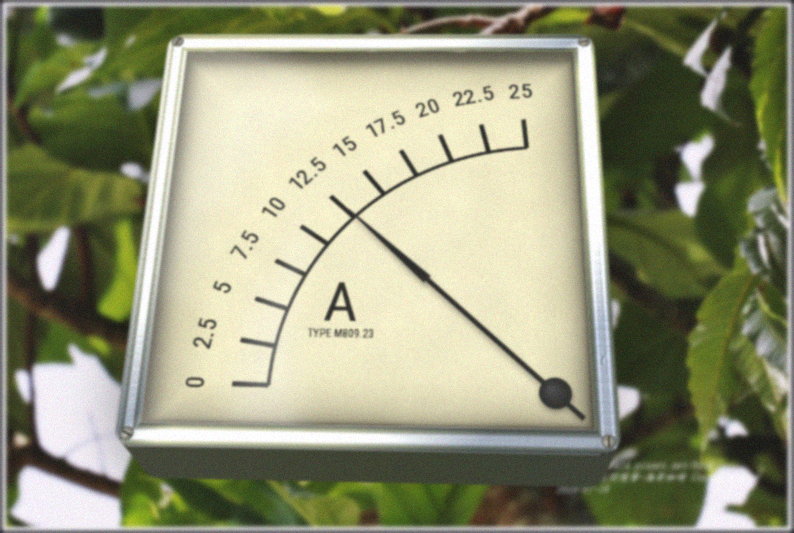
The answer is 12.5 A
